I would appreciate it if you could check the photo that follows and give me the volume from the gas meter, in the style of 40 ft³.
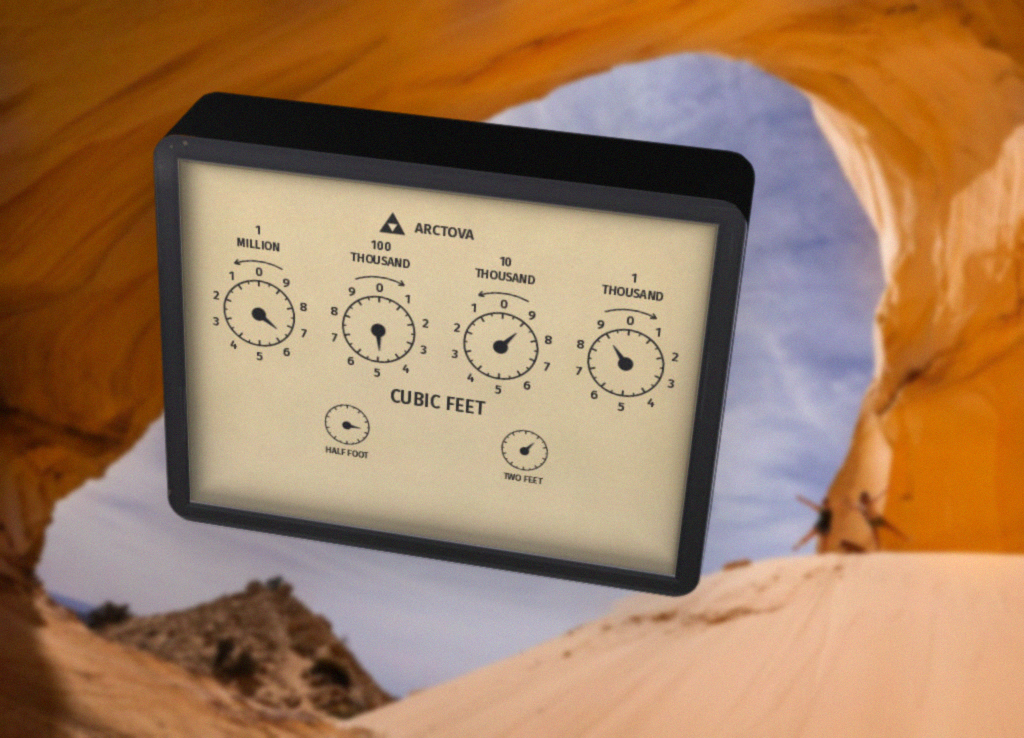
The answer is 648900 ft³
